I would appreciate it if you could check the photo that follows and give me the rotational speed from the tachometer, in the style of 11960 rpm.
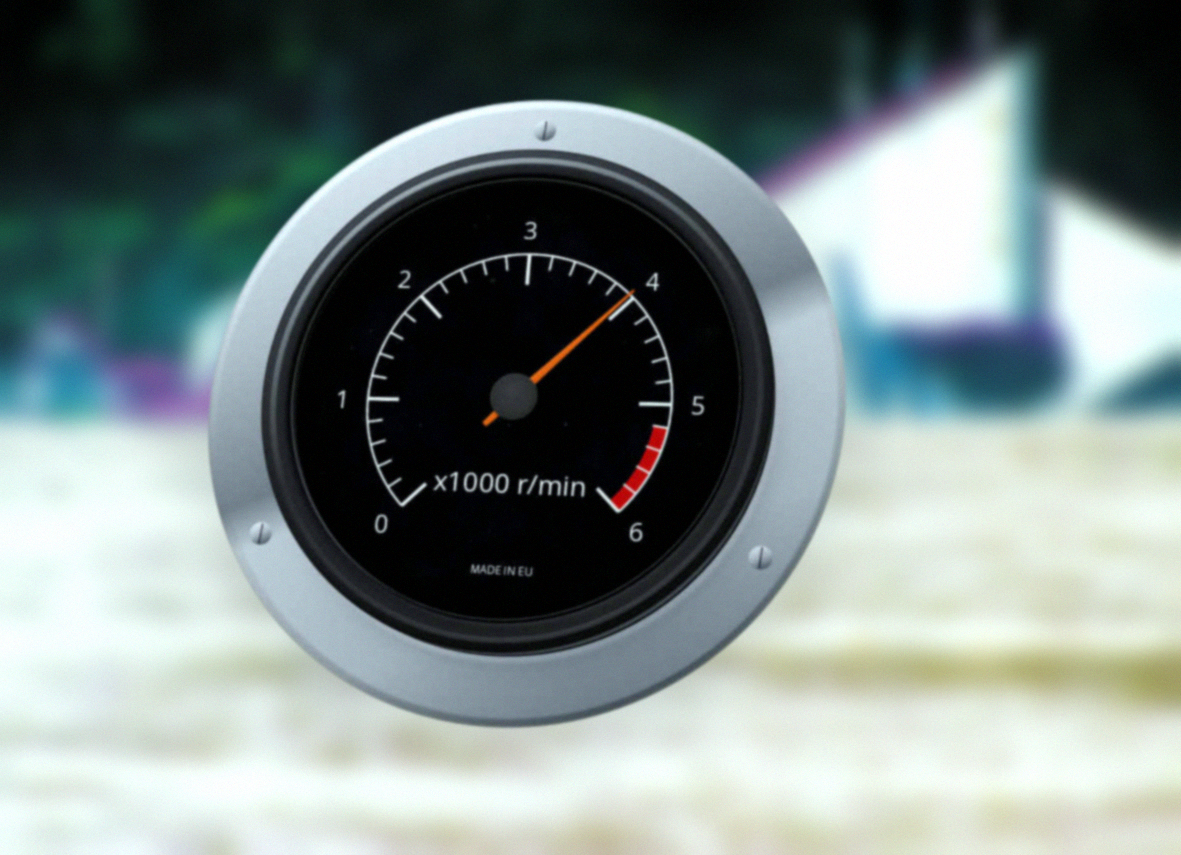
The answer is 4000 rpm
